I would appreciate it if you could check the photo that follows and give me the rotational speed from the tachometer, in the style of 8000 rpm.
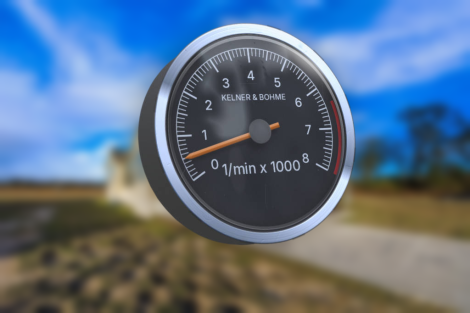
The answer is 500 rpm
